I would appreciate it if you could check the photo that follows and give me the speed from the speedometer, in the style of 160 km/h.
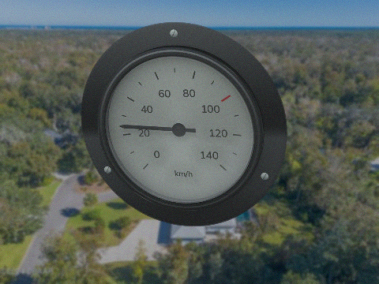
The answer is 25 km/h
